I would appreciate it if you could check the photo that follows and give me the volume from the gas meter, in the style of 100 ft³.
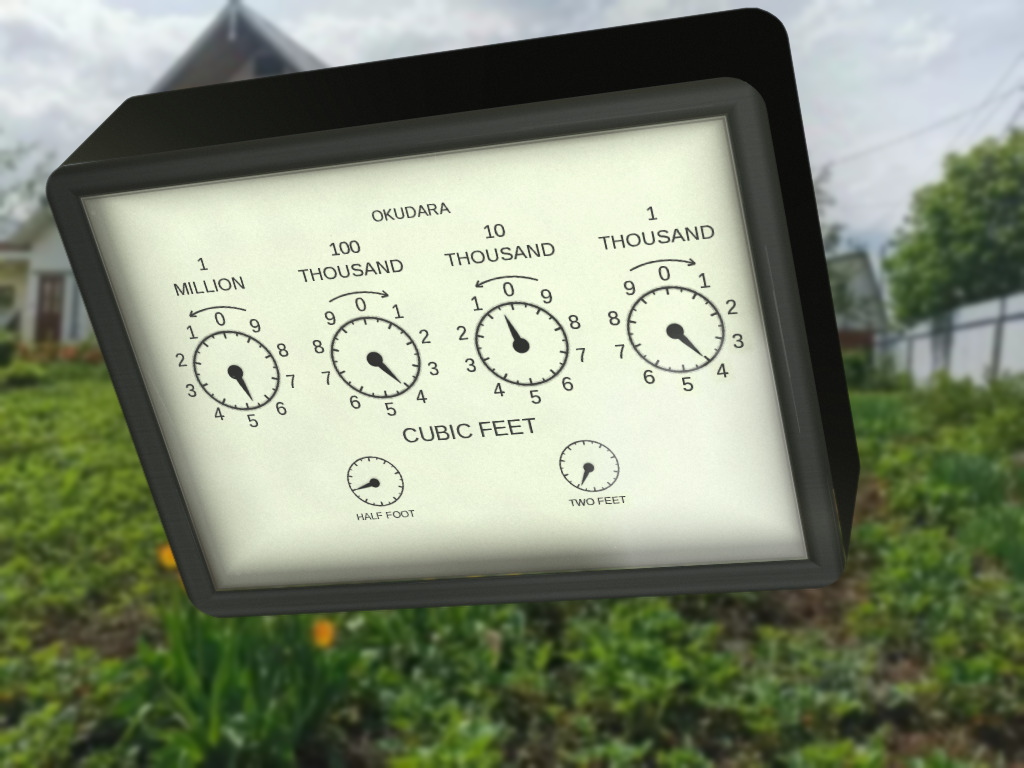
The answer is 540400 ft³
